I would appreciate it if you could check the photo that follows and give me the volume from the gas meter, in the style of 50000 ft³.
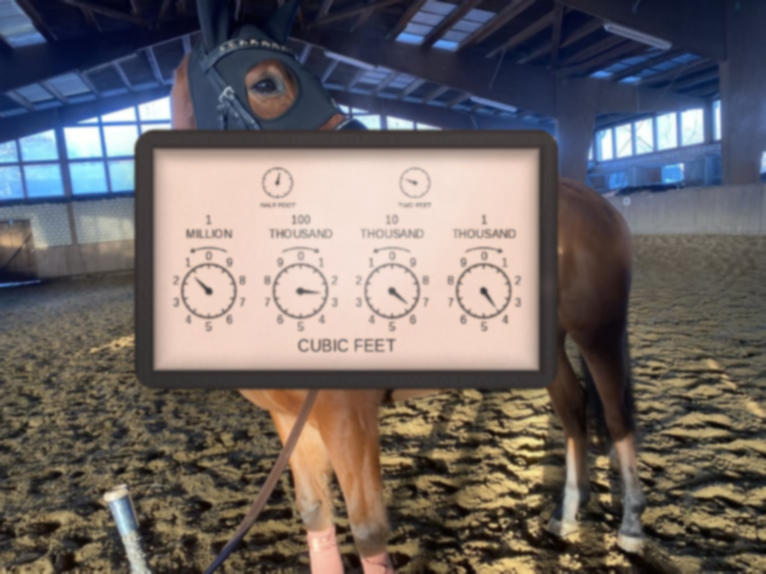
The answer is 126400 ft³
